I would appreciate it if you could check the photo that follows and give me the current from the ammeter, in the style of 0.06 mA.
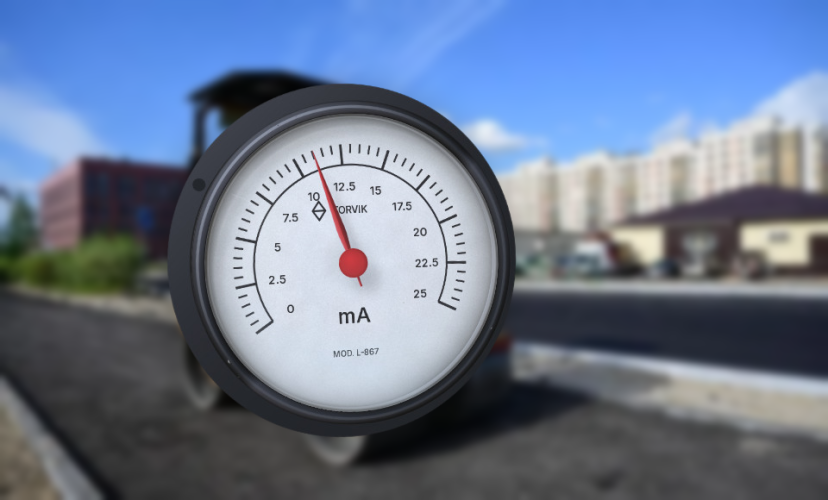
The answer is 11 mA
